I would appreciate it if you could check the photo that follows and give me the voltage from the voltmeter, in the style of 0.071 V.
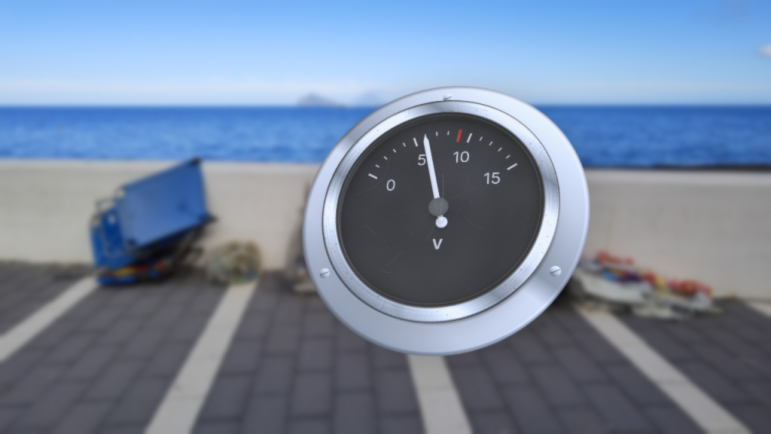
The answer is 6 V
